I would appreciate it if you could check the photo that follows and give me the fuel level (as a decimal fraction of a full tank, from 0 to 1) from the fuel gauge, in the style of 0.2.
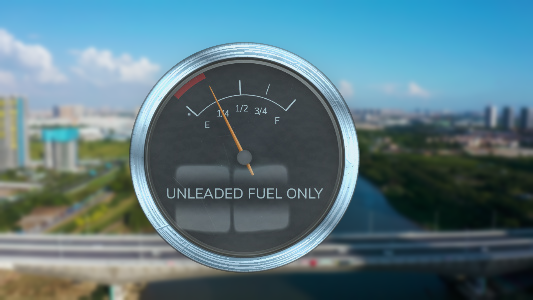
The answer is 0.25
